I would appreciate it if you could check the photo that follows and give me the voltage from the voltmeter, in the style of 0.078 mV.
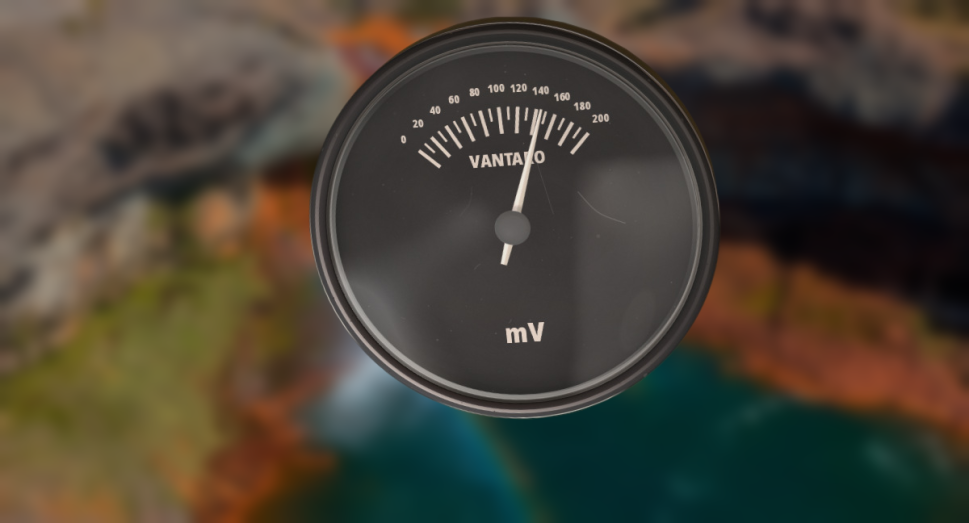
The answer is 145 mV
